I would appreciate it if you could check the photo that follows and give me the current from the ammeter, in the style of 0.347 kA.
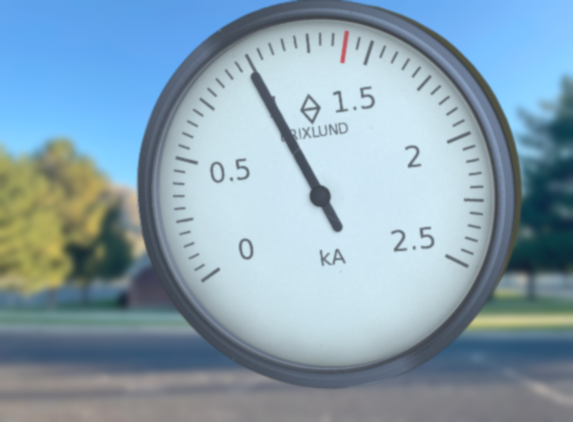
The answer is 1 kA
